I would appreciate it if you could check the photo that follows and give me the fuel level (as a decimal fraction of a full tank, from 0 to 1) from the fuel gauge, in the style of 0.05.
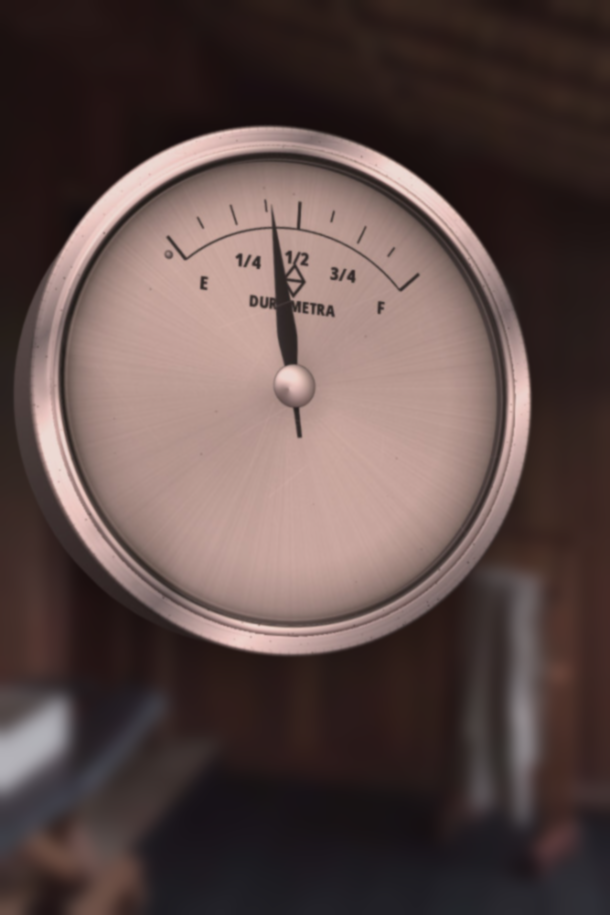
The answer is 0.375
